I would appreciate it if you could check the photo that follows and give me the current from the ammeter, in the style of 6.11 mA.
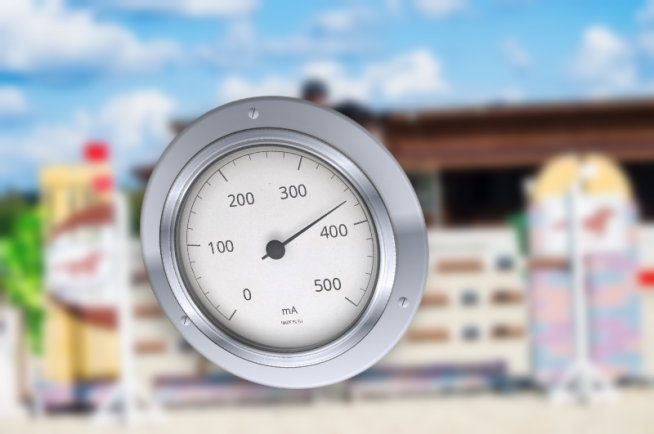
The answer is 370 mA
